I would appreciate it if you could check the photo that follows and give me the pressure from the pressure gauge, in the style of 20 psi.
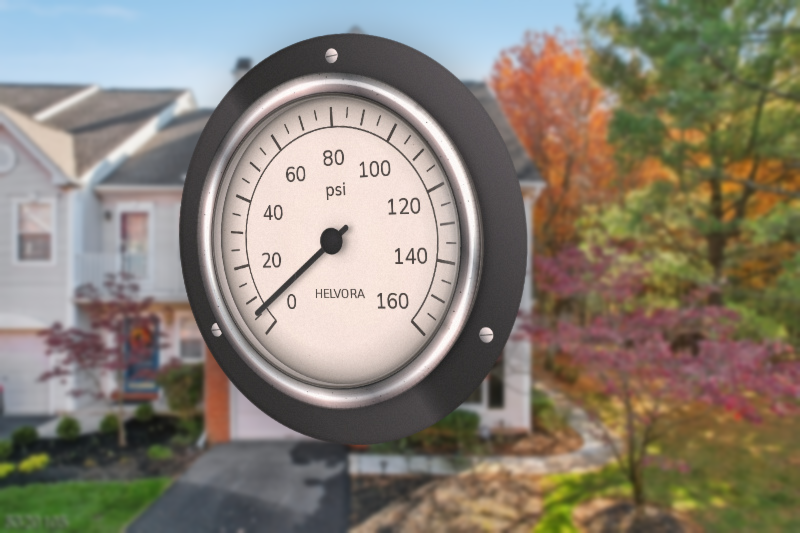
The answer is 5 psi
